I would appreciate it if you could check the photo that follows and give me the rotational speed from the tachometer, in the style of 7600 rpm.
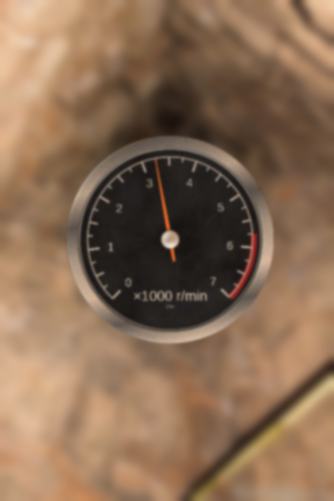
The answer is 3250 rpm
